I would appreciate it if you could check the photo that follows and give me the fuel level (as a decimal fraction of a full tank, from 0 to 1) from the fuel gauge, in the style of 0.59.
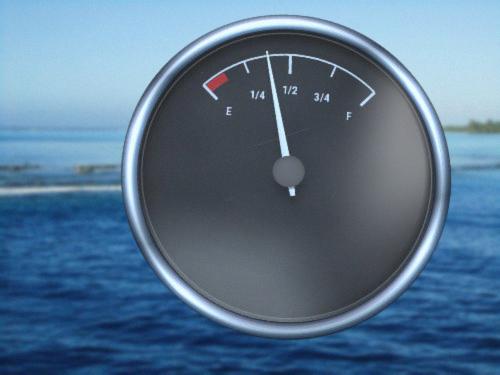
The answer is 0.375
